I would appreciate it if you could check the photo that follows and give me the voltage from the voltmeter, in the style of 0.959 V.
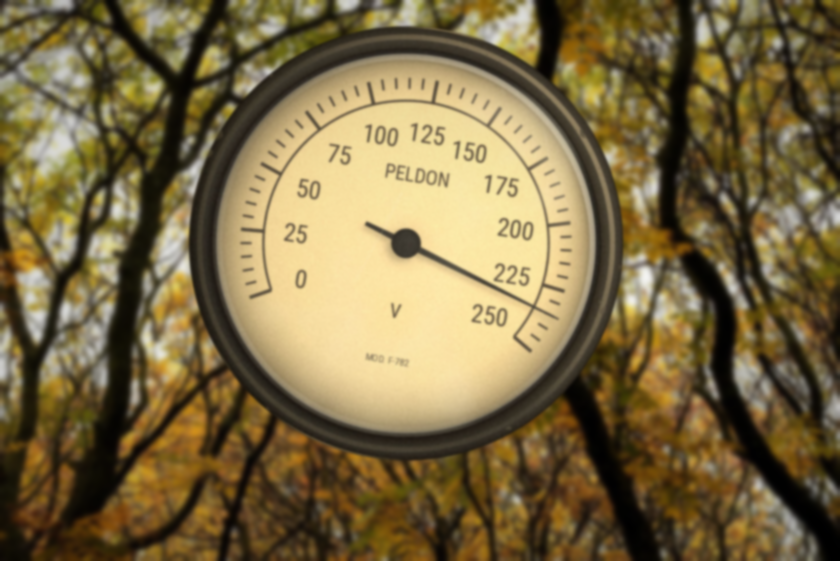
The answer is 235 V
